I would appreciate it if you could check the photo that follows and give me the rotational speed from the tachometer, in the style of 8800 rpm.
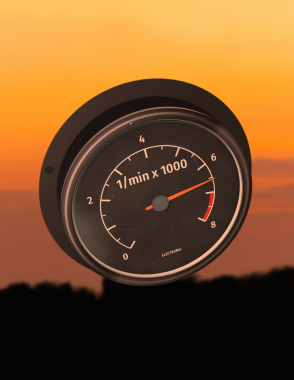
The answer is 6500 rpm
